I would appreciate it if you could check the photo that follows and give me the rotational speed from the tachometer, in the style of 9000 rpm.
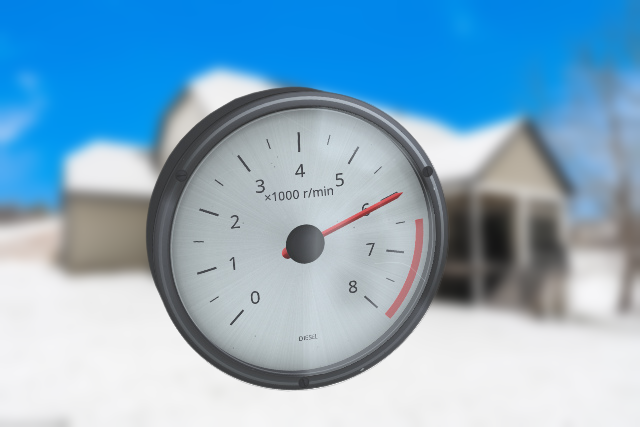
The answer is 6000 rpm
